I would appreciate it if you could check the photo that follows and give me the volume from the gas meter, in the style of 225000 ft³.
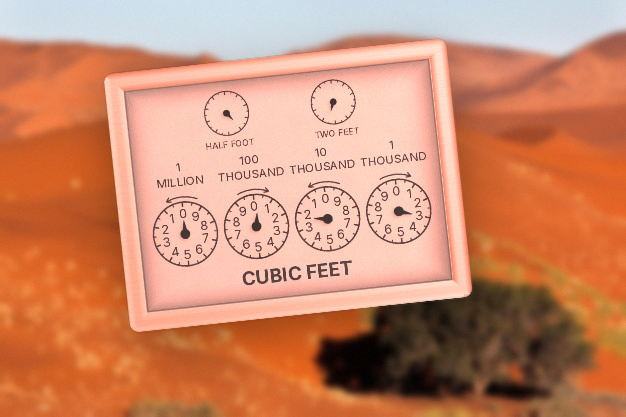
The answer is 2300 ft³
